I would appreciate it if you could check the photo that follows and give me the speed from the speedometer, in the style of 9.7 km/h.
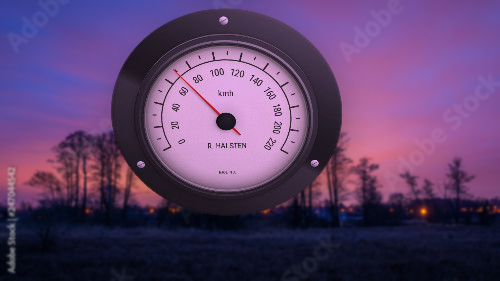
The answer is 70 km/h
